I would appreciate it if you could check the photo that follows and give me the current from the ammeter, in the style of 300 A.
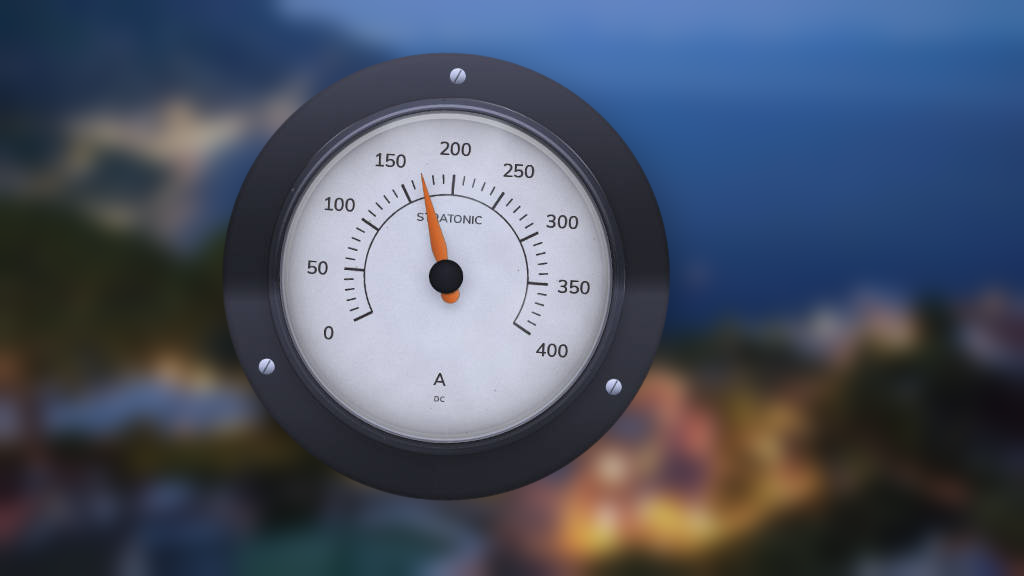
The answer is 170 A
